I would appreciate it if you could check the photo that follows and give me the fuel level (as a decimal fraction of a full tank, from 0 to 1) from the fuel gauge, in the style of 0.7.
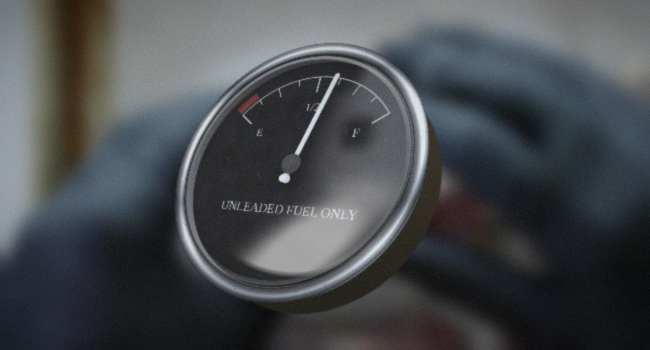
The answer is 0.625
